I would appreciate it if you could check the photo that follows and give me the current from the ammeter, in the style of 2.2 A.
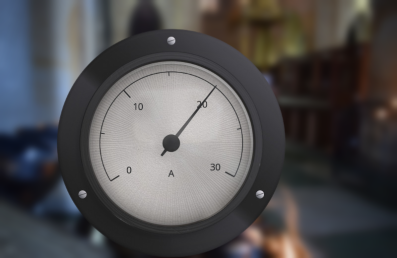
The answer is 20 A
